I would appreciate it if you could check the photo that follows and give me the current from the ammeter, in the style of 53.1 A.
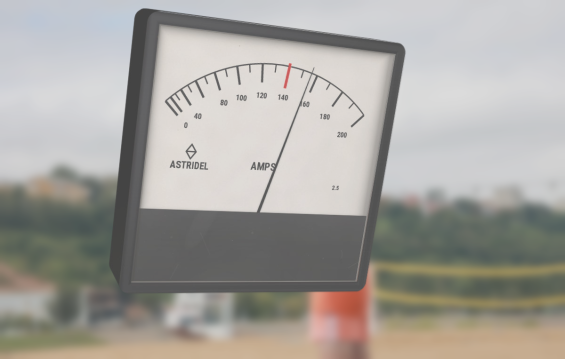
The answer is 155 A
